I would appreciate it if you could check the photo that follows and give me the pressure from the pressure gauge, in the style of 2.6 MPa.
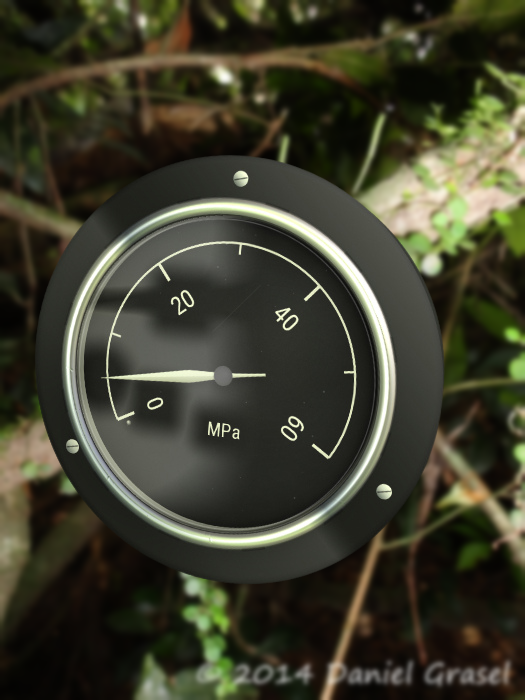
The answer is 5 MPa
